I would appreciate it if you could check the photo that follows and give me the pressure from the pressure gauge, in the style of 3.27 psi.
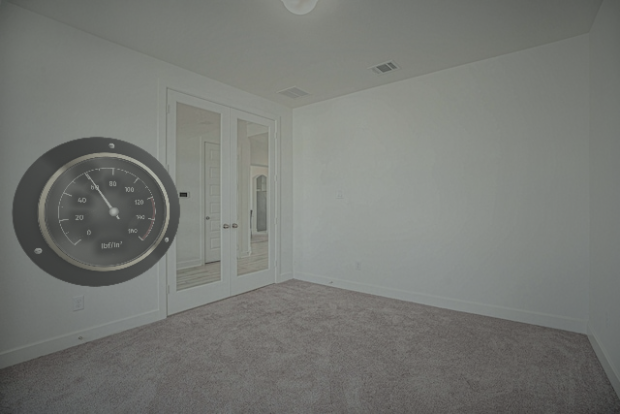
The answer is 60 psi
